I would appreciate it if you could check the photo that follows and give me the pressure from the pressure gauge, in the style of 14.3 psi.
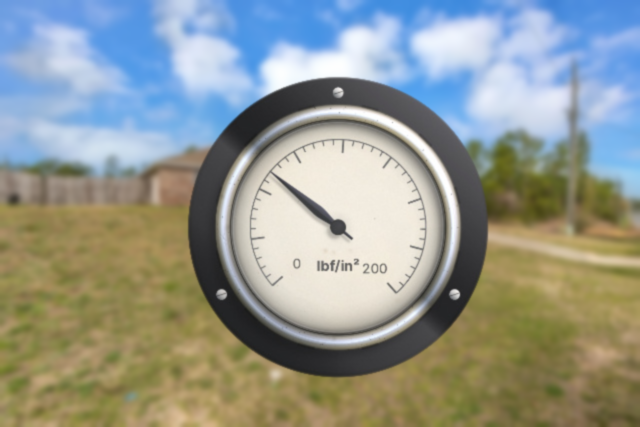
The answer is 60 psi
